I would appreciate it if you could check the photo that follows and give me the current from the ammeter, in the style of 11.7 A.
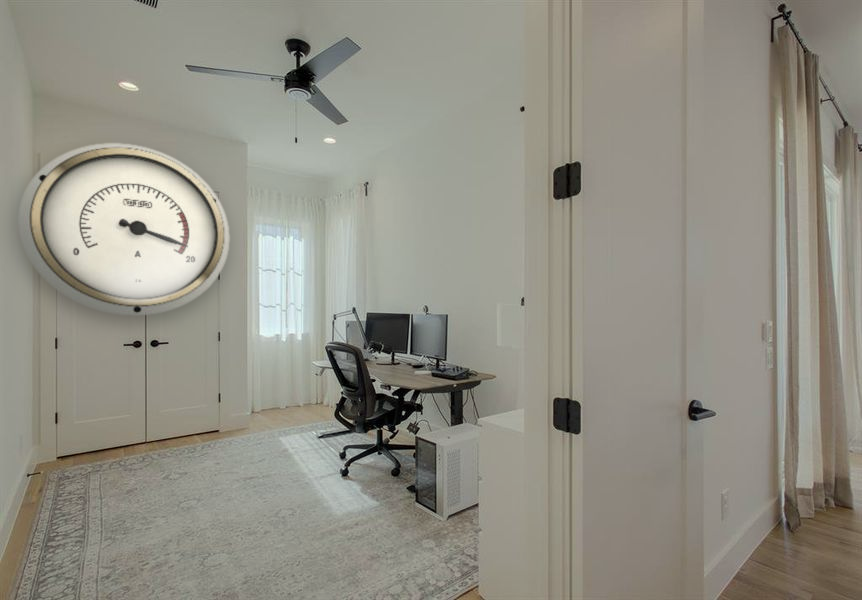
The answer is 19 A
